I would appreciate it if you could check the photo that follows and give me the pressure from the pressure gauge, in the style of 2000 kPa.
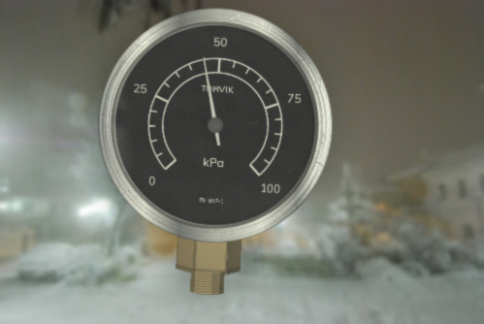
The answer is 45 kPa
